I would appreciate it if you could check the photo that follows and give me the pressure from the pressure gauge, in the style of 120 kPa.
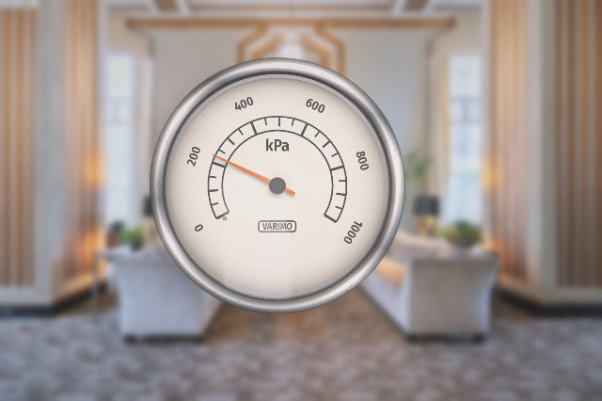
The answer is 225 kPa
